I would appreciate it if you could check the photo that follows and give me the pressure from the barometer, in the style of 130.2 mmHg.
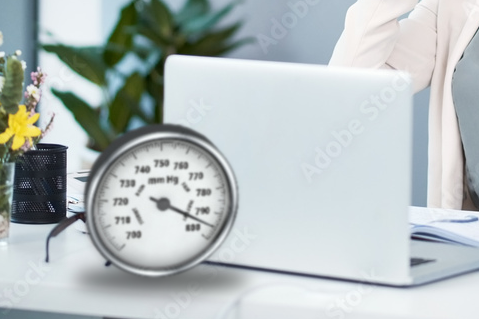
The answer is 795 mmHg
